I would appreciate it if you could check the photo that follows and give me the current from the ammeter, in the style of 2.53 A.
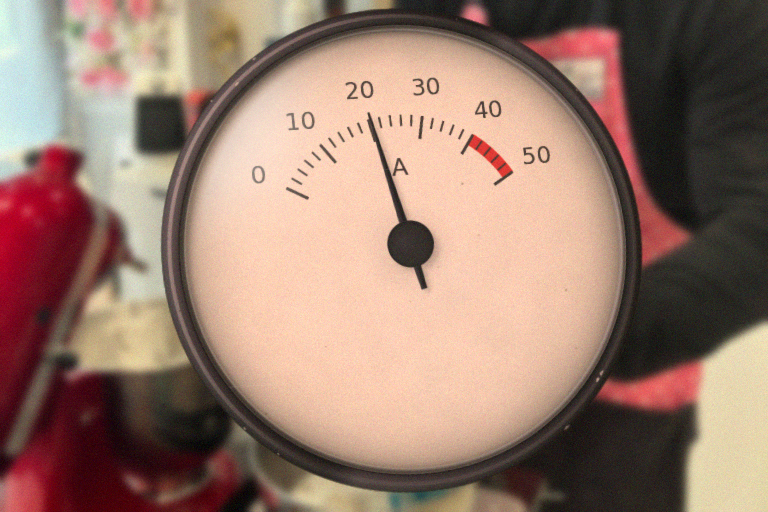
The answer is 20 A
